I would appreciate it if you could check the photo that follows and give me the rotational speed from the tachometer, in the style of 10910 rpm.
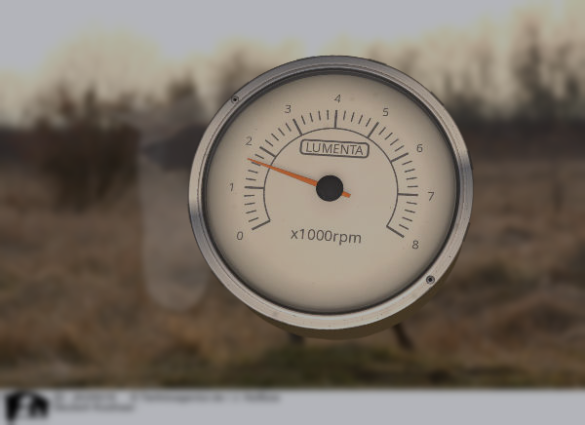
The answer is 1600 rpm
